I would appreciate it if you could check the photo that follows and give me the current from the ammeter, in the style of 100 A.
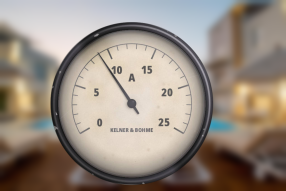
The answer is 9 A
